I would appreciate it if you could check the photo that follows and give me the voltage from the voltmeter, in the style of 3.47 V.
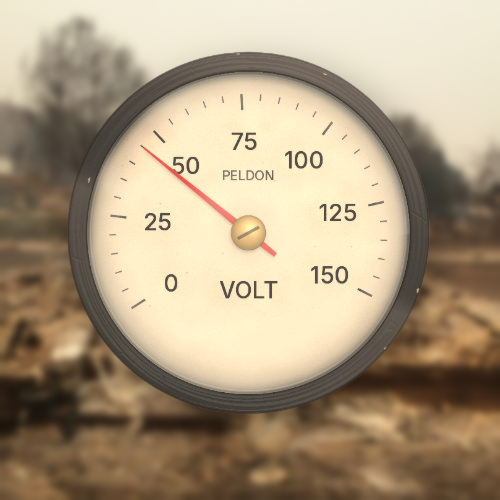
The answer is 45 V
